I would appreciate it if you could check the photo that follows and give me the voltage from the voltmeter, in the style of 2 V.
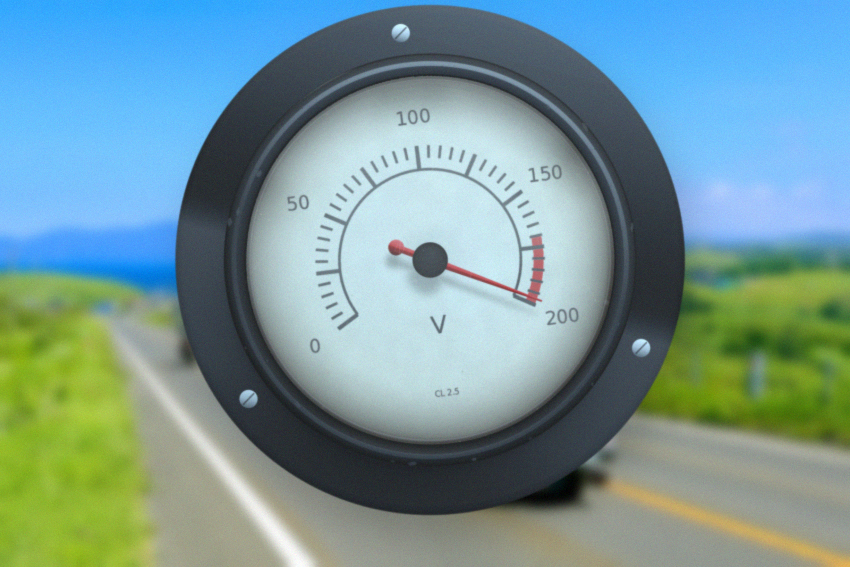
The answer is 197.5 V
